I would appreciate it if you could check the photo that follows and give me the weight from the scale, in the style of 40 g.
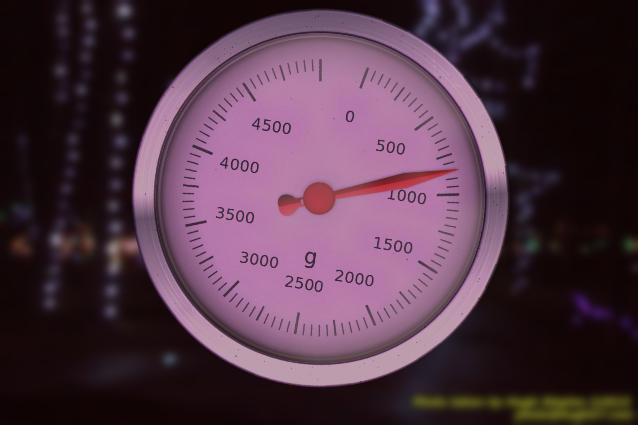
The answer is 850 g
